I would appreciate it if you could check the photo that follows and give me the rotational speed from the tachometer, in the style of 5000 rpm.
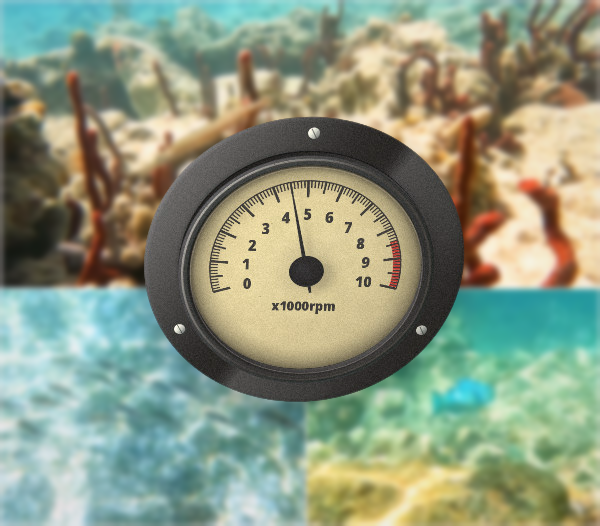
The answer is 4500 rpm
